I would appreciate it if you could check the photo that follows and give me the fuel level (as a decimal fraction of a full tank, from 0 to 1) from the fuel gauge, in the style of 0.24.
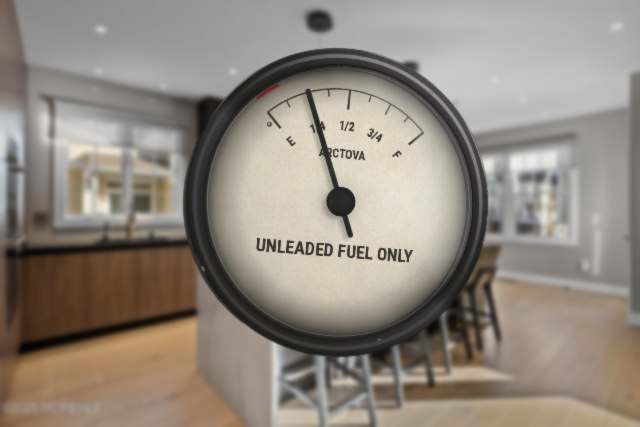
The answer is 0.25
